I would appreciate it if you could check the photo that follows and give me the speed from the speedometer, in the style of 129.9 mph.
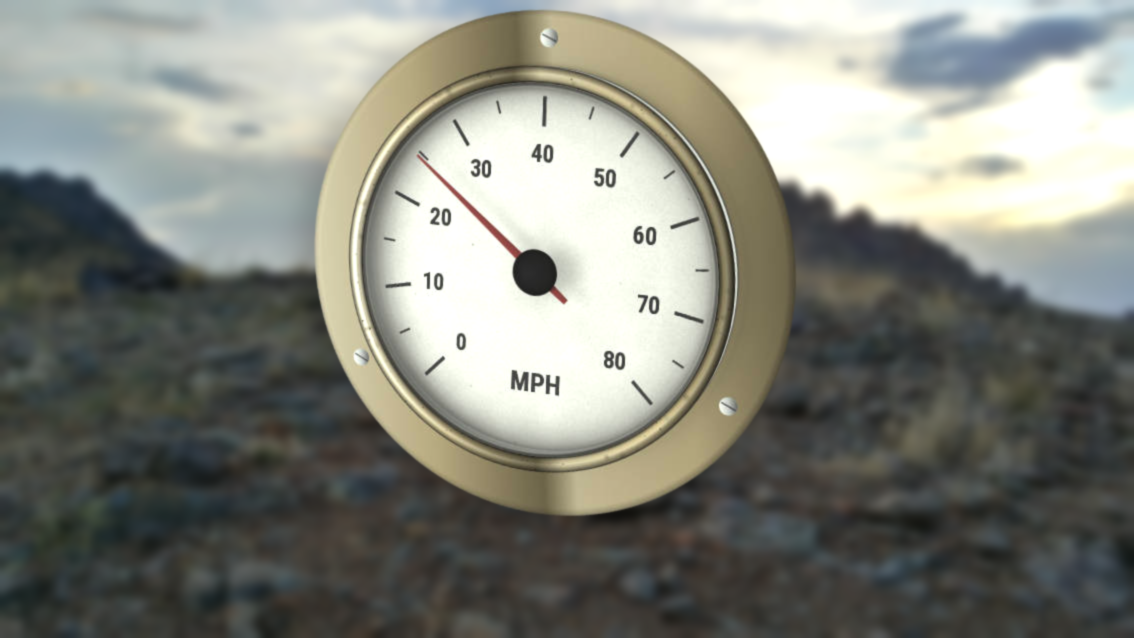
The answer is 25 mph
